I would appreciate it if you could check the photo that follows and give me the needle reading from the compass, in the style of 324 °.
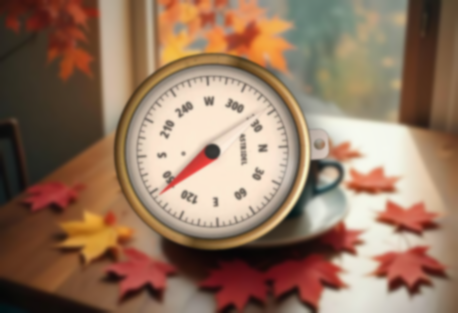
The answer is 145 °
